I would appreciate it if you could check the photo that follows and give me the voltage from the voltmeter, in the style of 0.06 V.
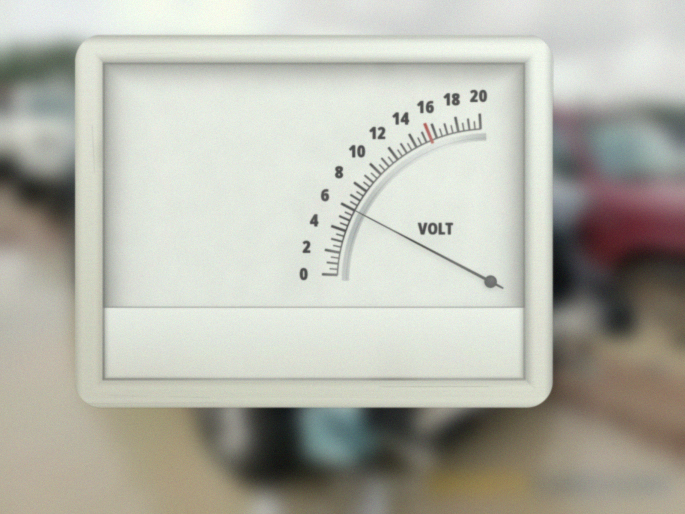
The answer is 6 V
